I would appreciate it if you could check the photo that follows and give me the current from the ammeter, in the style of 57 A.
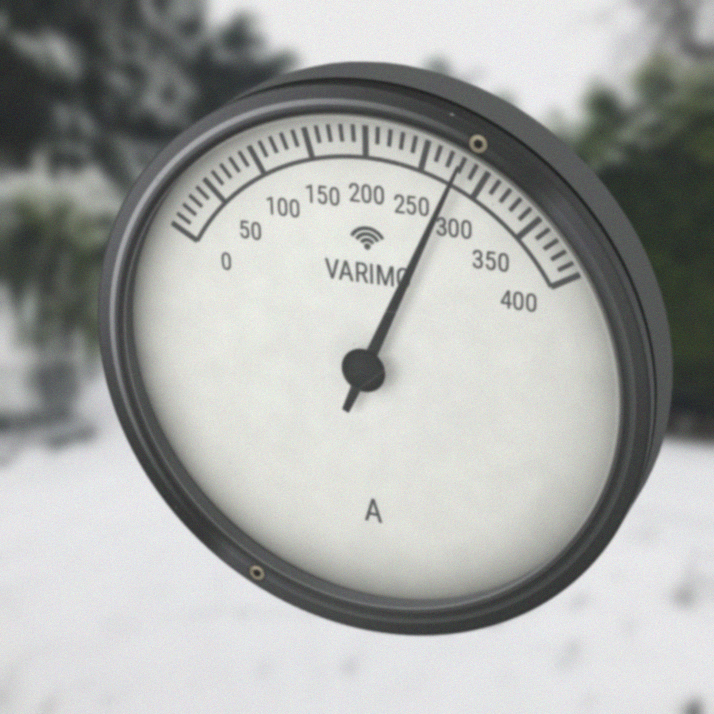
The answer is 280 A
